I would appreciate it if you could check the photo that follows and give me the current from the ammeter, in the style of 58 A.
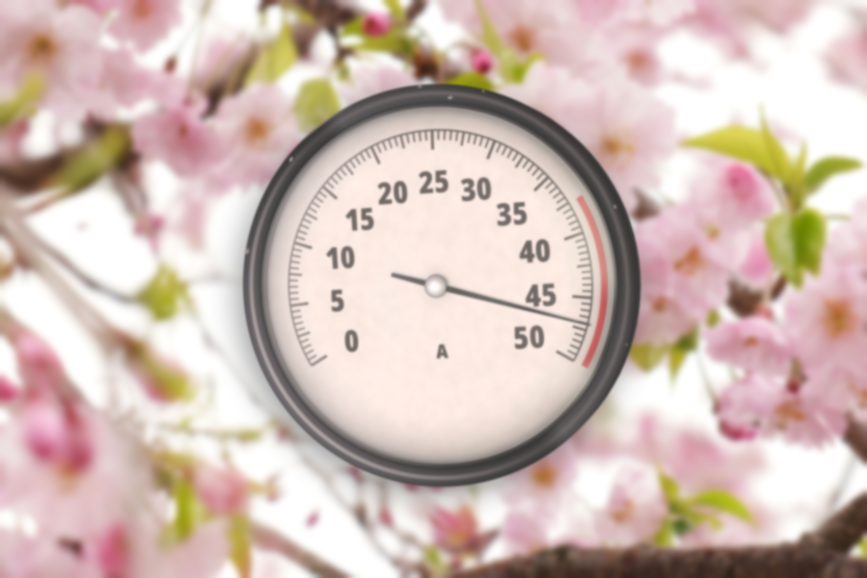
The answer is 47 A
